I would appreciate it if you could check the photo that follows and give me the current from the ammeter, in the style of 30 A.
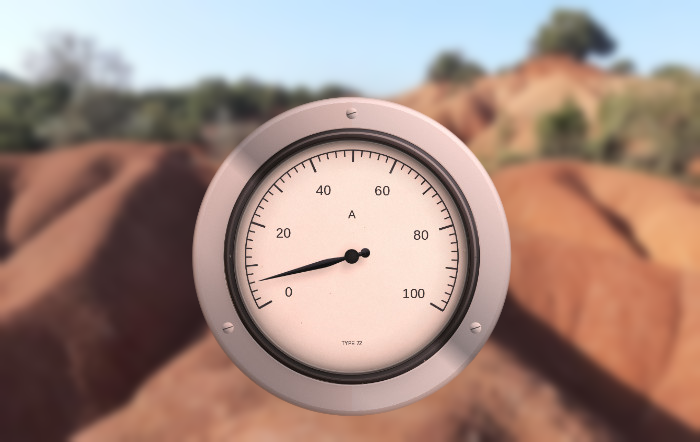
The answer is 6 A
